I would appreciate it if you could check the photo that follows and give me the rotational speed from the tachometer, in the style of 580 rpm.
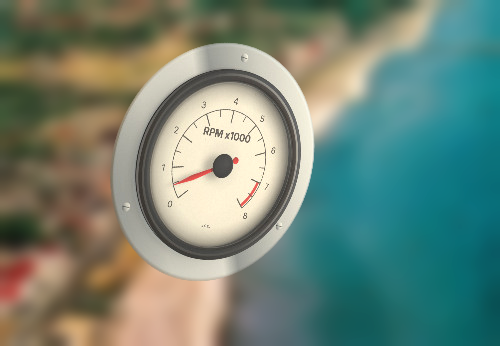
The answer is 500 rpm
